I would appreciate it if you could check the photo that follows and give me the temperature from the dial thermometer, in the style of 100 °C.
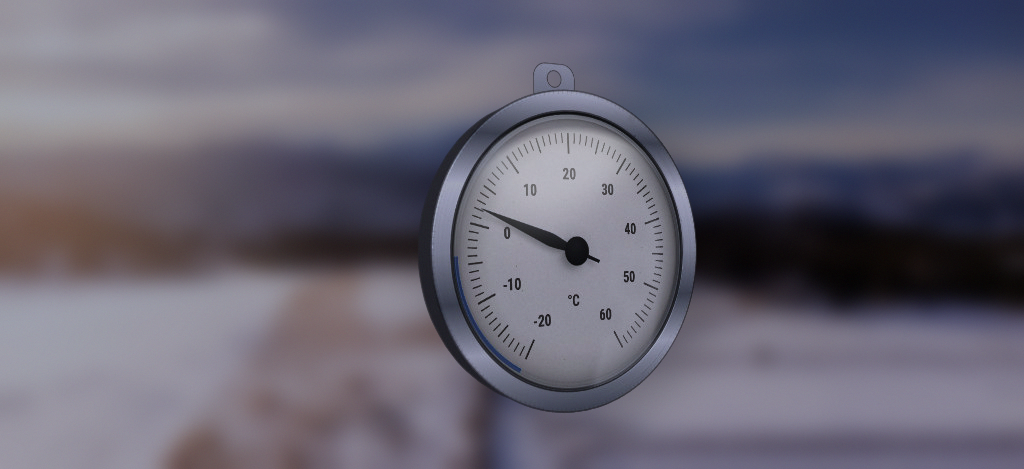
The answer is 2 °C
